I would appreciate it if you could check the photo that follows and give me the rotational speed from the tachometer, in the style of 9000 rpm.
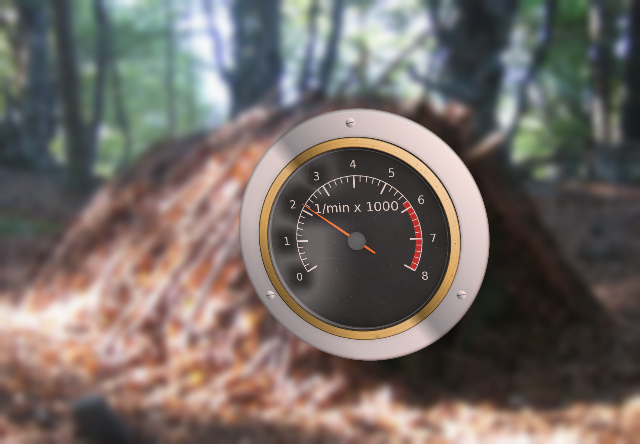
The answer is 2200 rpm
